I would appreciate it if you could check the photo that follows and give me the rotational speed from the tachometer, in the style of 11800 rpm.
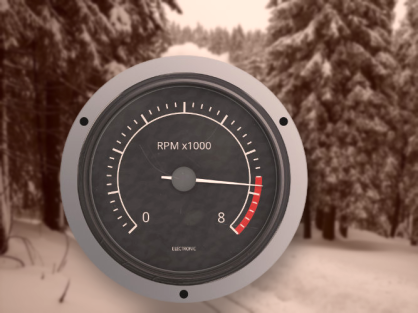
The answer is 6800 rpm
